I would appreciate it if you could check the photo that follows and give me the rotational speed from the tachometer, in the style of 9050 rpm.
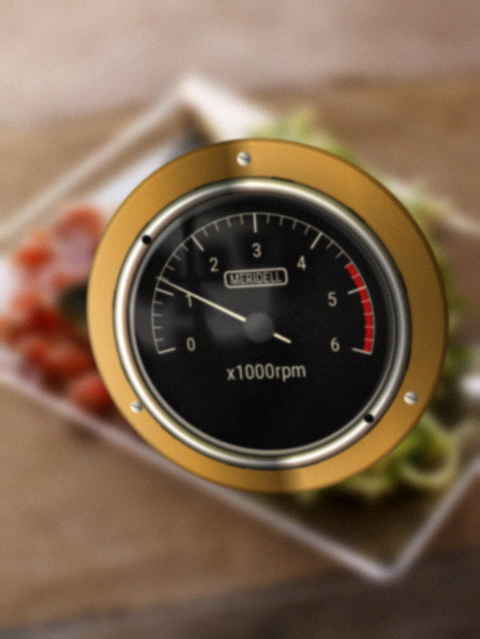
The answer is 1200 rpm
